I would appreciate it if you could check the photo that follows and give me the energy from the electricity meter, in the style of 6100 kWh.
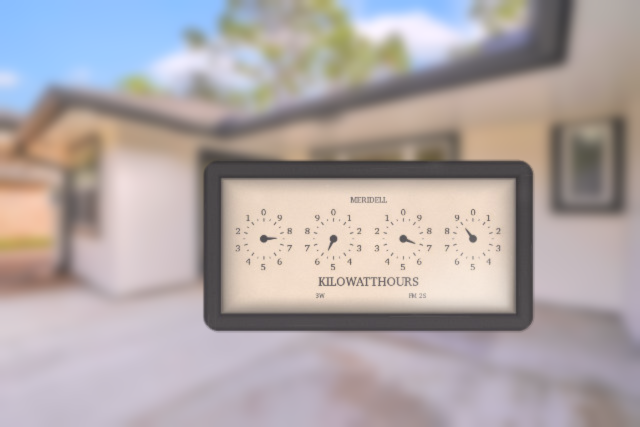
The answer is 7569 kWh
